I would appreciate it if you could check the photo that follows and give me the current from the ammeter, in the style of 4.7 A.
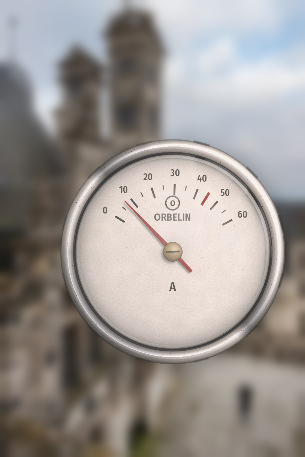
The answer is 7.5 A
